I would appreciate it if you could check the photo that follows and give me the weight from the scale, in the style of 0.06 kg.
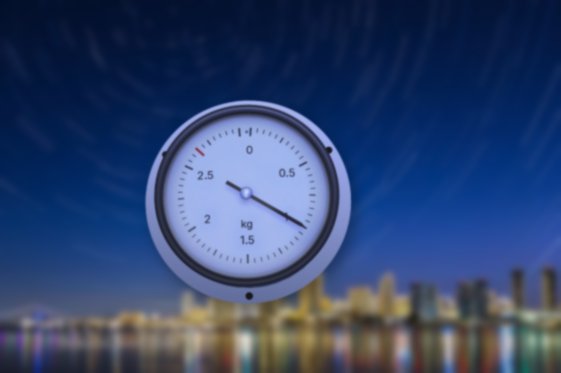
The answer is 1 kg
